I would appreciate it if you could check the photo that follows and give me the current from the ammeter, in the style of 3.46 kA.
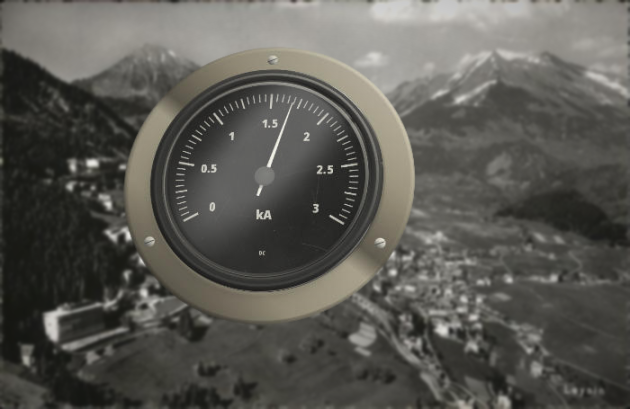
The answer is 1.7 kA
